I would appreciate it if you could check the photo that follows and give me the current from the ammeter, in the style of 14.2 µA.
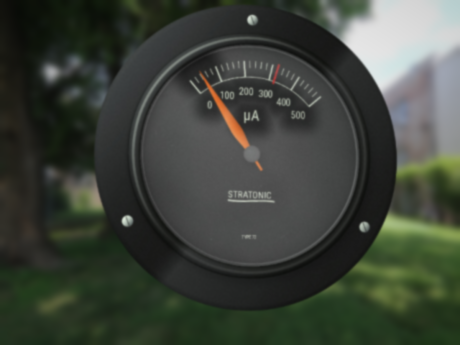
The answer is 40 µA
